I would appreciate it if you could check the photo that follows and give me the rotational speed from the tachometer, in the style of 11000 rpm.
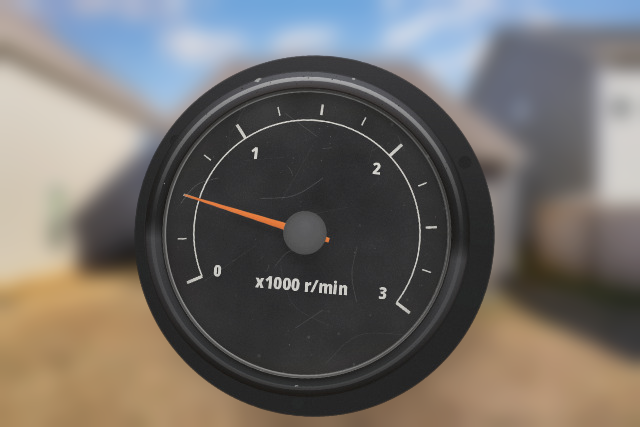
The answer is 500 rpm
